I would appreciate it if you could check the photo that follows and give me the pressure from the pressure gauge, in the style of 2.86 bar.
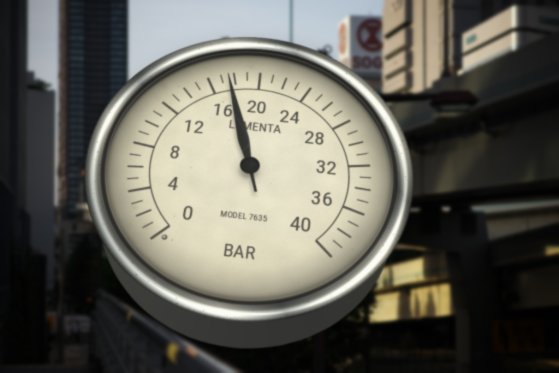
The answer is 17.5 bar
